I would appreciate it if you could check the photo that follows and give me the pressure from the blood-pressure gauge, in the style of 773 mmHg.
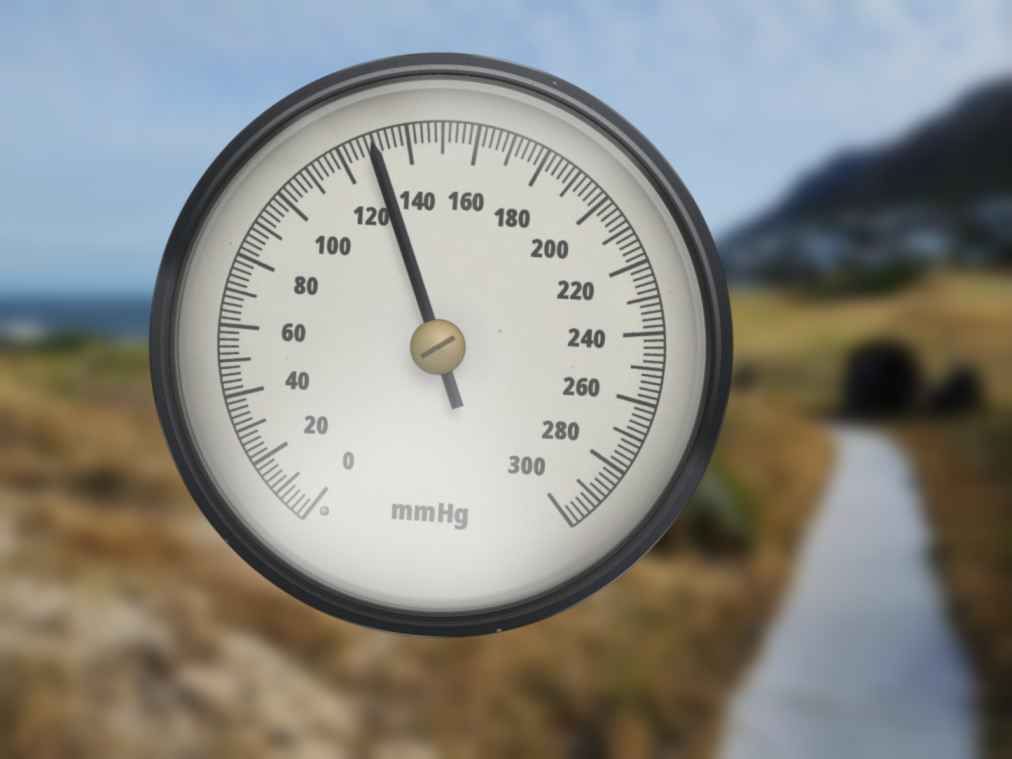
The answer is 130 mmHg
